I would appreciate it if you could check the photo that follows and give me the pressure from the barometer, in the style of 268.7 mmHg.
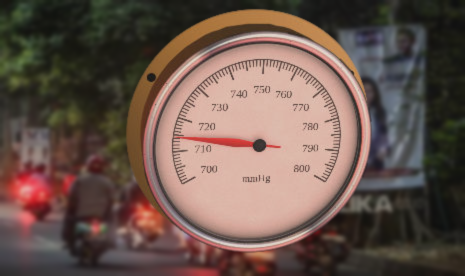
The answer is 715 mmHg
